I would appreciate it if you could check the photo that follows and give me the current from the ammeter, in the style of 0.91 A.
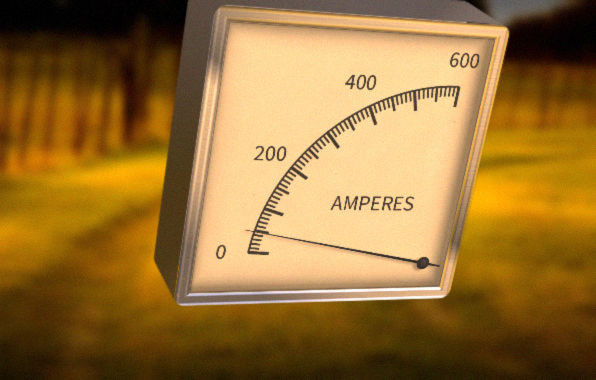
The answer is 50 A
